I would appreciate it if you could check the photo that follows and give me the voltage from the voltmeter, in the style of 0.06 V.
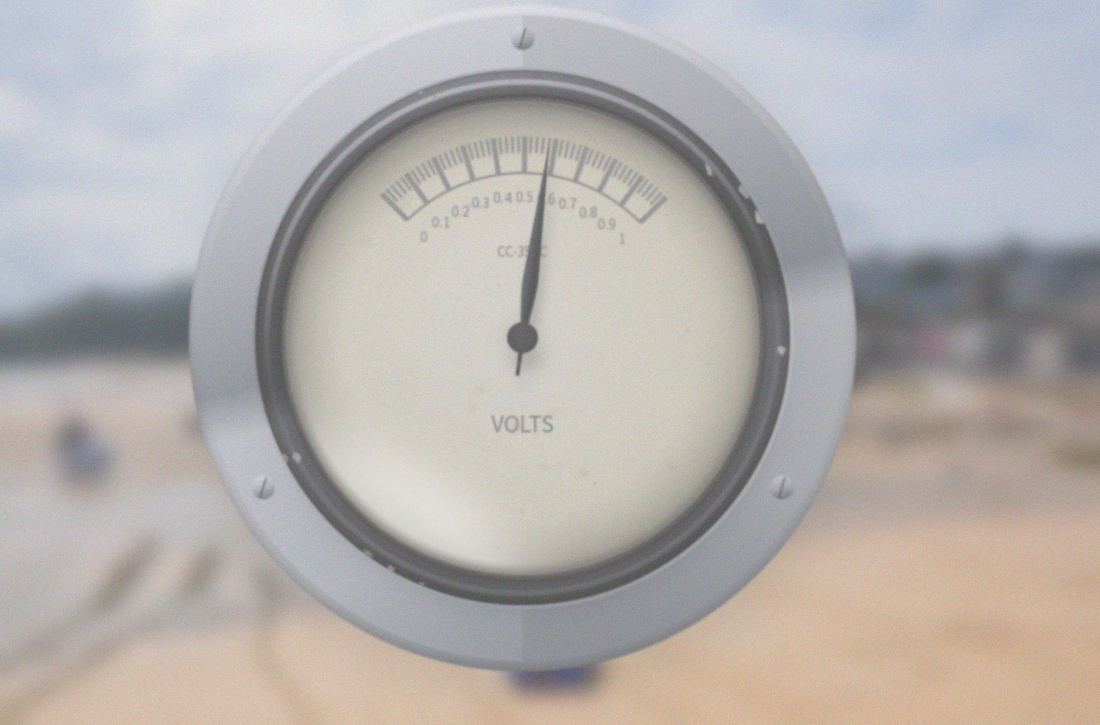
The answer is 0.58 V
